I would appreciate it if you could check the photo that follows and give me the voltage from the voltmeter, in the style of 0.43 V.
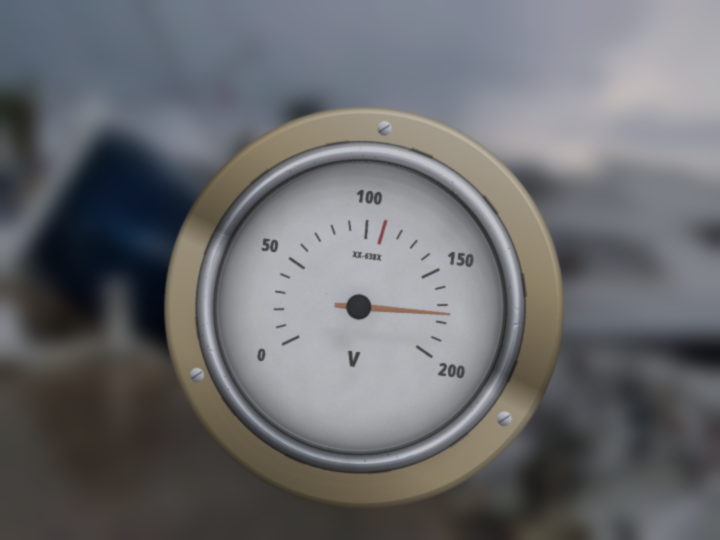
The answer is 175 V
